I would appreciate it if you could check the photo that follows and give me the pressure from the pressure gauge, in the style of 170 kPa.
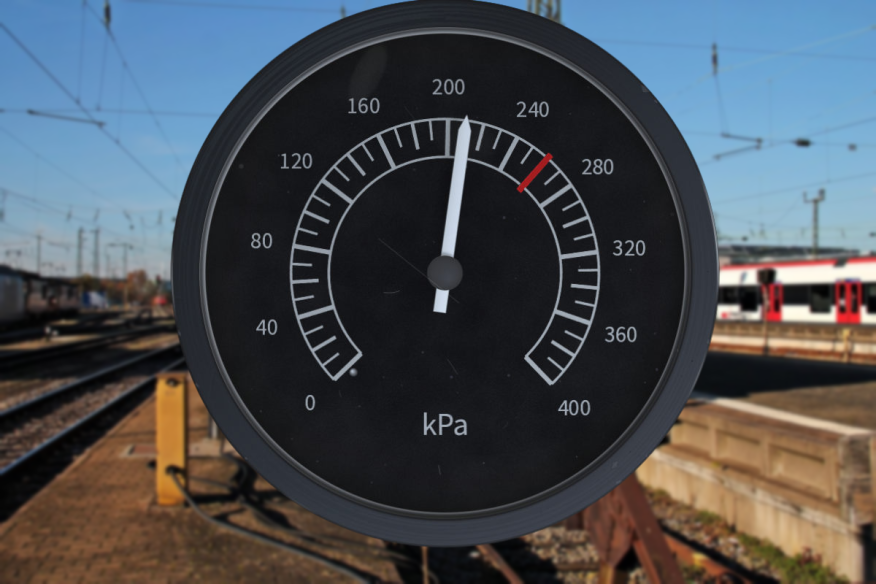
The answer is 210 kPa
